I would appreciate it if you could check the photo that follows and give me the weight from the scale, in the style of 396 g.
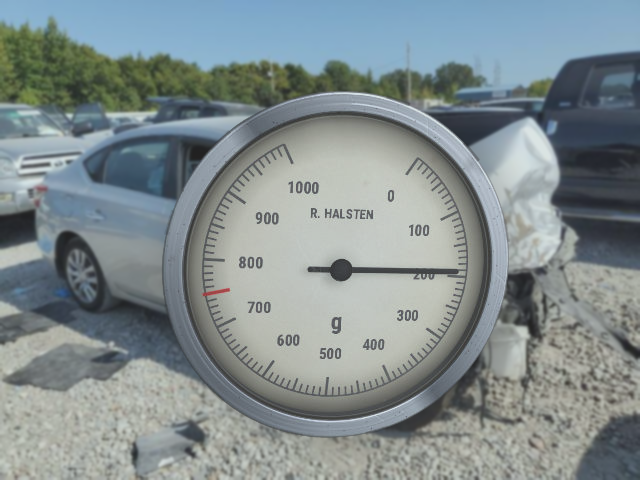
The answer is 190 g
